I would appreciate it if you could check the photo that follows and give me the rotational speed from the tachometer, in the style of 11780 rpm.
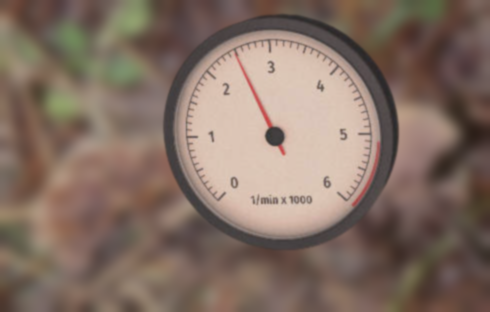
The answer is 2500 rpm
